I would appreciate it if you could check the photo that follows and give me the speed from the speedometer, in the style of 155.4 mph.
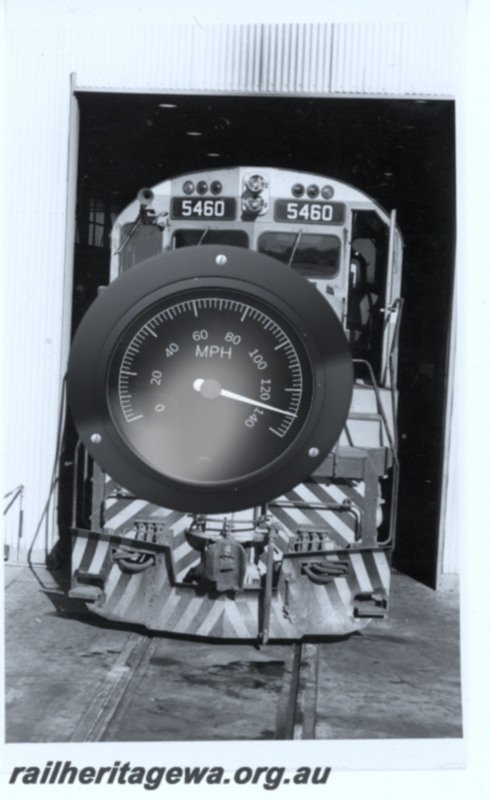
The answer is 130 mph
